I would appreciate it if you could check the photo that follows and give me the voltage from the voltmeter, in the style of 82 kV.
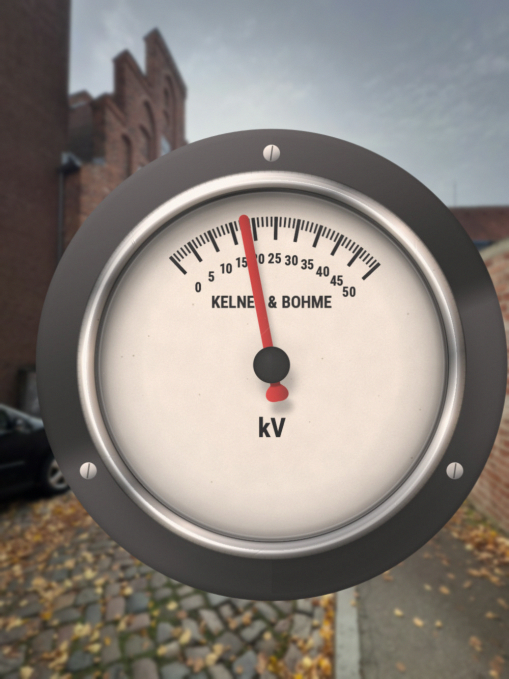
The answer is 18 kV
